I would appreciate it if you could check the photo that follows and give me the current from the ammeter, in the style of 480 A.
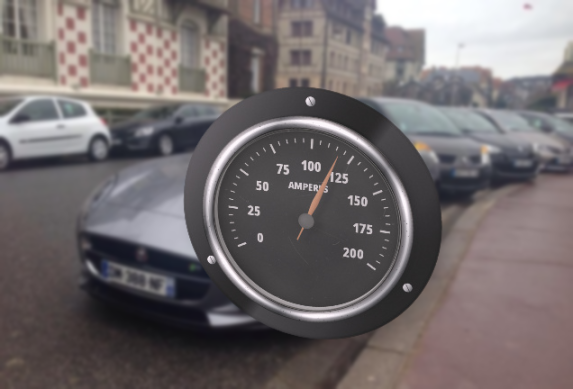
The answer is 117.5 A
